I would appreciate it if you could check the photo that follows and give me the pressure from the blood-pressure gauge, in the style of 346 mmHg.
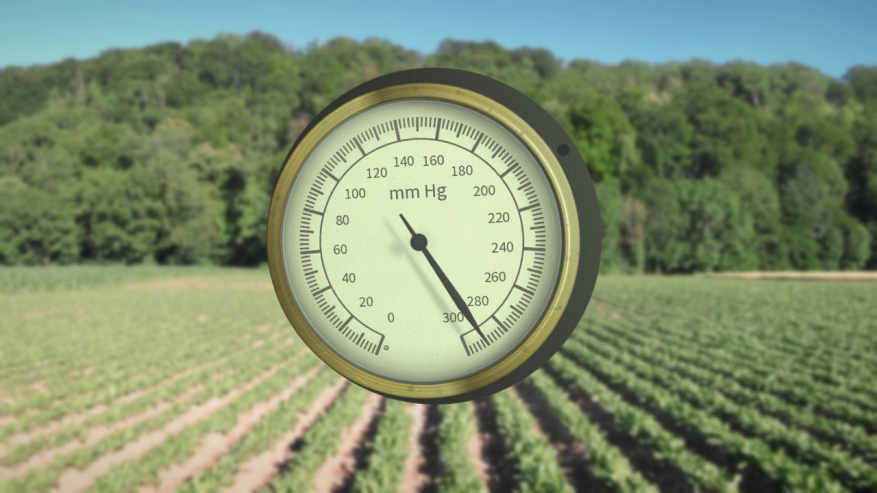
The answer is 290 mmHg
